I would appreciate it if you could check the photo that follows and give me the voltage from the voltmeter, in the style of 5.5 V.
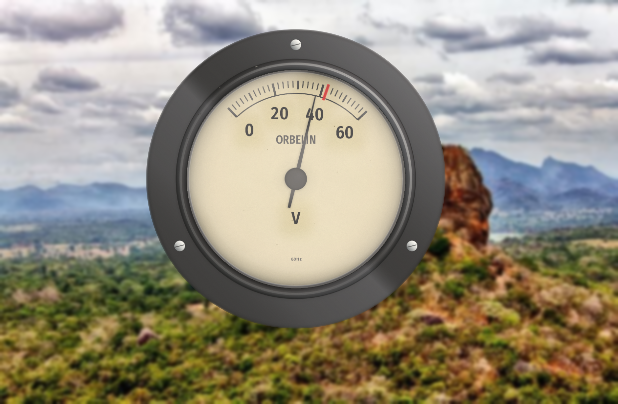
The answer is 38 V
